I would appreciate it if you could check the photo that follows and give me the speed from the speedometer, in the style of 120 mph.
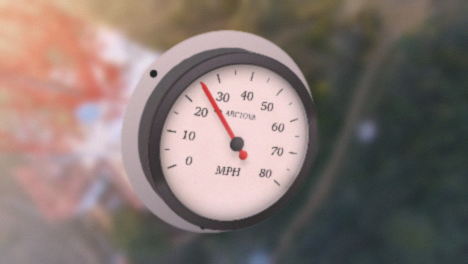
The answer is 25 mph
